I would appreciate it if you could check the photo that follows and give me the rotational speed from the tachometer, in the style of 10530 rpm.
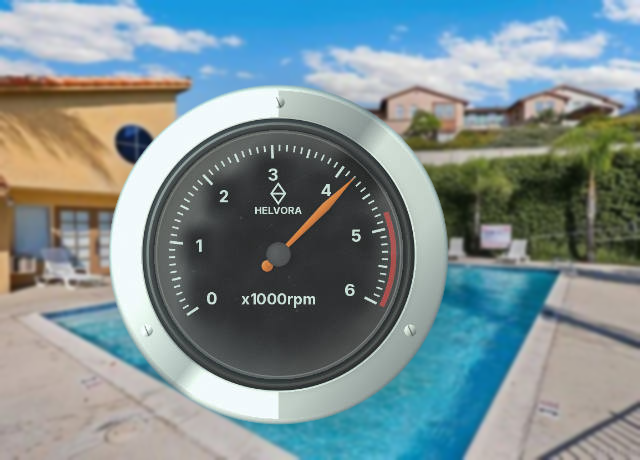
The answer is 4200 rpm
